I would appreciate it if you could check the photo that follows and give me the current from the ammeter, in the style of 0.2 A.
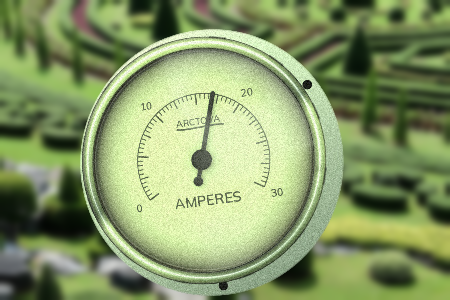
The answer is 17 A
